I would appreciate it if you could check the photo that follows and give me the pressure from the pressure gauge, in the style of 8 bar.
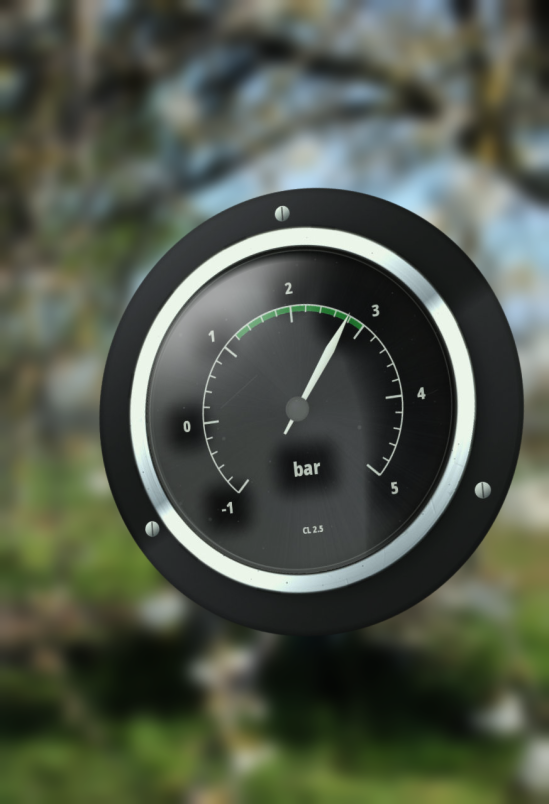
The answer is 2.8 bar
